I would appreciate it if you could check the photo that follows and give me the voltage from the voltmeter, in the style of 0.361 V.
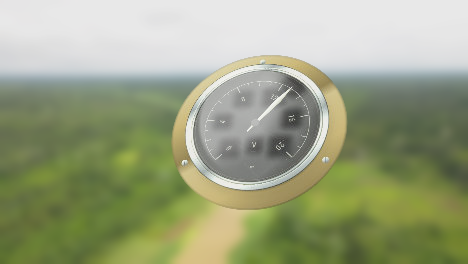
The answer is 13 V
